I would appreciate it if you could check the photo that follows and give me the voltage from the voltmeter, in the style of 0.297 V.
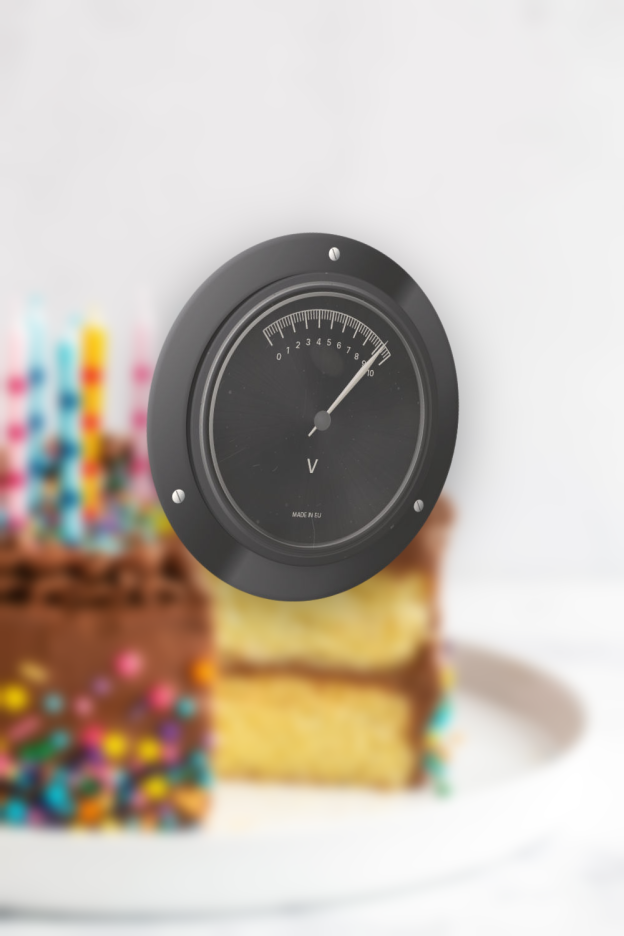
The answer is 9 V
